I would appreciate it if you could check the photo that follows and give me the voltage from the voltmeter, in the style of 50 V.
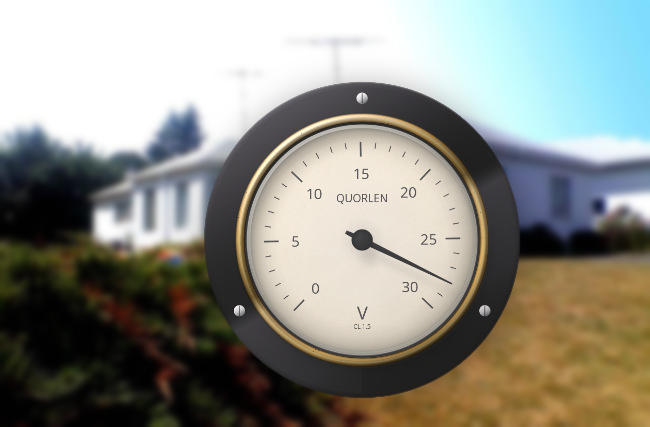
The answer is 28 V
